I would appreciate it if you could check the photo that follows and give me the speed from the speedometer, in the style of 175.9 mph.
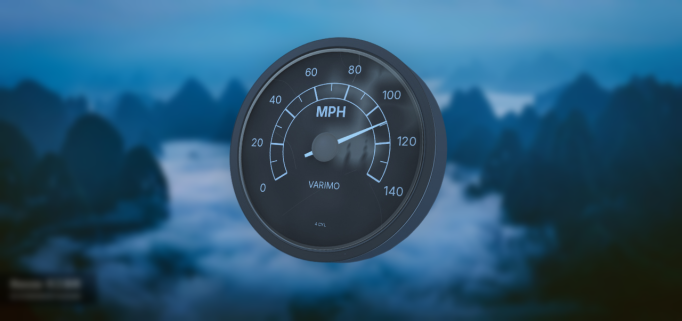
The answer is 110 mph
